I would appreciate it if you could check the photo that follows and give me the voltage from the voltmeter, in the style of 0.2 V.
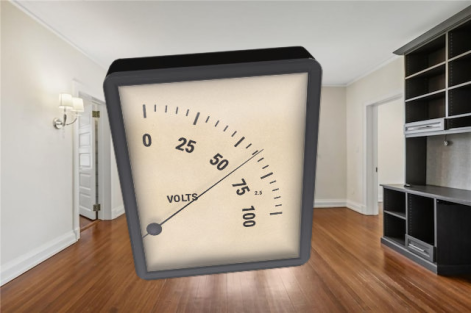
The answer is 60 V
